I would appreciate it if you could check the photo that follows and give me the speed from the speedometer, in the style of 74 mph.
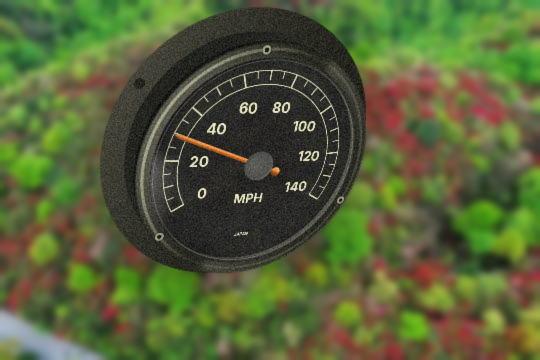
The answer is 30 mph
